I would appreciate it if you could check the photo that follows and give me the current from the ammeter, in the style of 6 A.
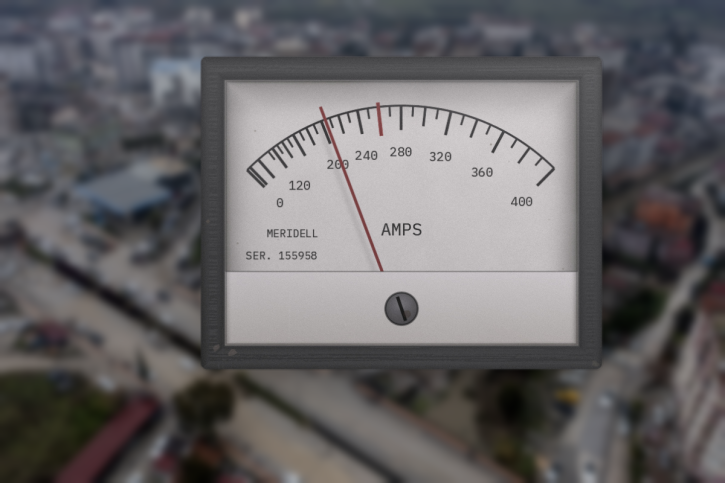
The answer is 205 A
